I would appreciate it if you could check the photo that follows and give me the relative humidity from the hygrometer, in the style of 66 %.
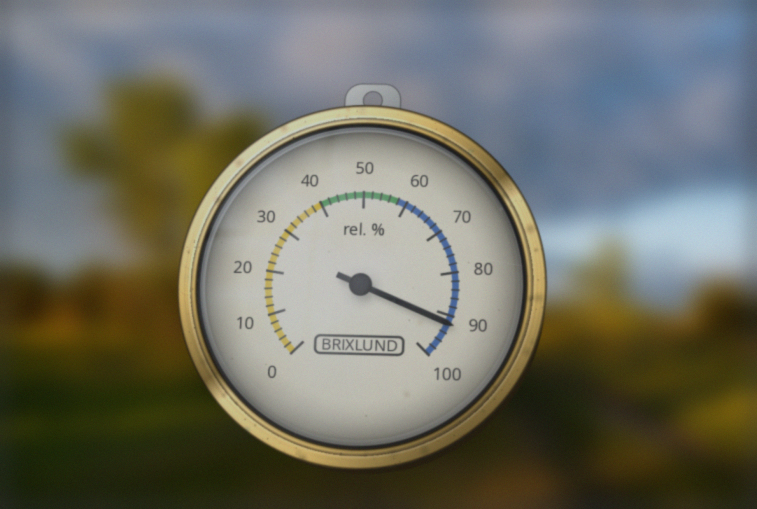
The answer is 92 %
